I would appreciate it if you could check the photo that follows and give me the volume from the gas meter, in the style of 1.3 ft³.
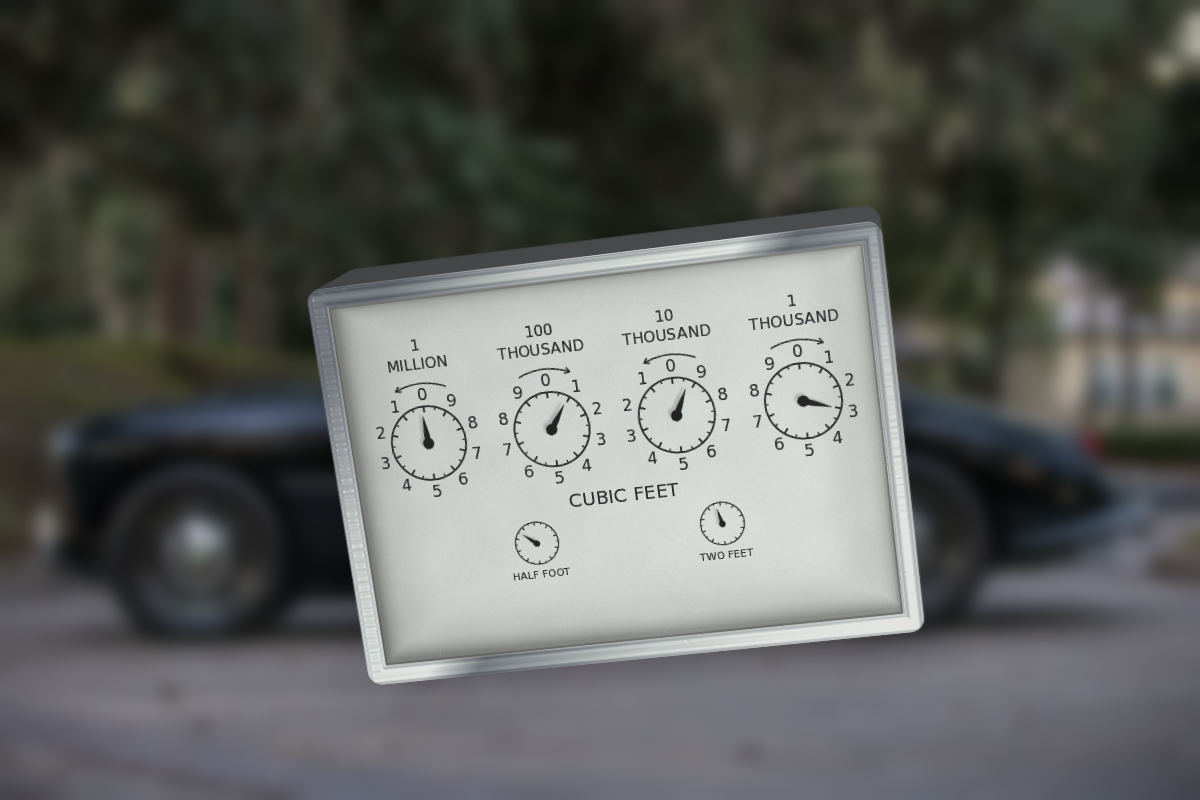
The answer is 9300 ft³
